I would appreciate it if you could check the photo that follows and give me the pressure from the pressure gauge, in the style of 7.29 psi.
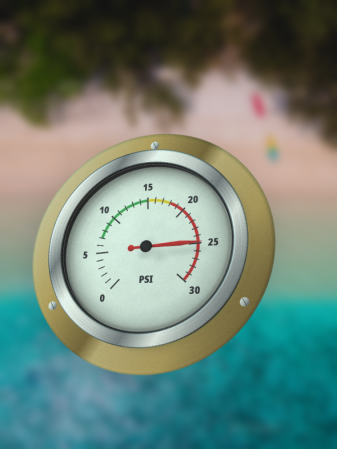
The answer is 25 psi
